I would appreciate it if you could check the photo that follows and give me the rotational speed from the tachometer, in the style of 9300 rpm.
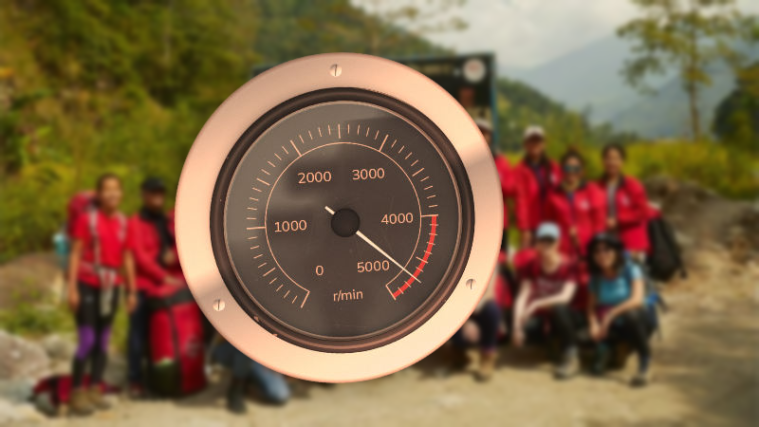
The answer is 4700 rpm
